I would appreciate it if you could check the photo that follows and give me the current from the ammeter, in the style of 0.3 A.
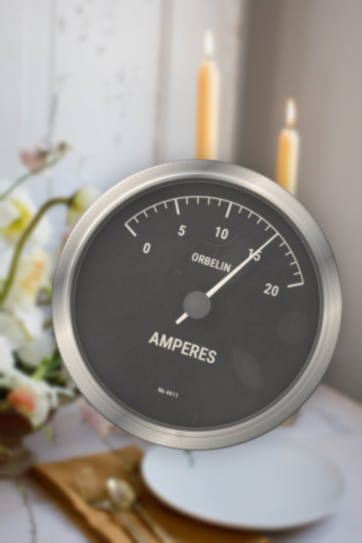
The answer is 15 A
